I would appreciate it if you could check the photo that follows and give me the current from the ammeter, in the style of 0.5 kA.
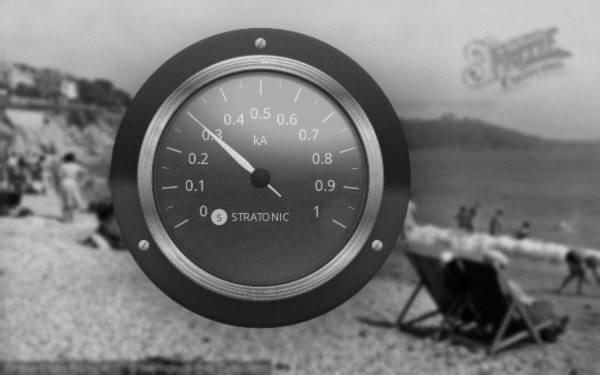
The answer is 0.3 kA
